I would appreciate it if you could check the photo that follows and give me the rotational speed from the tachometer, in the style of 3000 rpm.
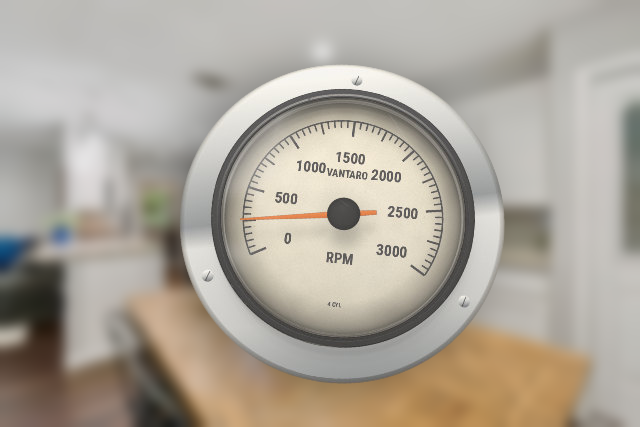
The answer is 250 rpm
